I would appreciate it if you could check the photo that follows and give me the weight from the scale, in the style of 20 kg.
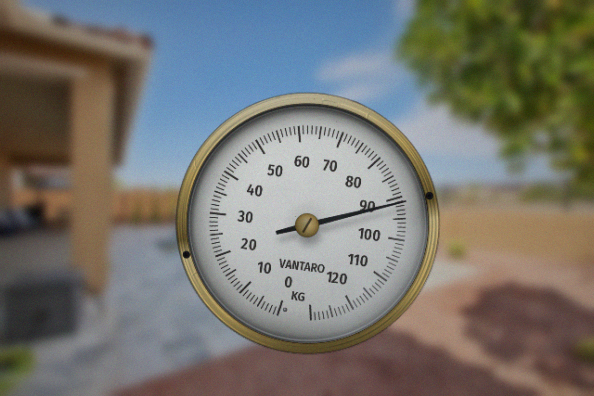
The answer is 91 kg
